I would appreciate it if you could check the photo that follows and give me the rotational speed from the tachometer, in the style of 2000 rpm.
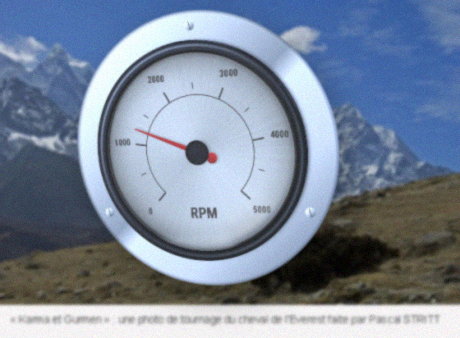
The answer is 1250 rpm
